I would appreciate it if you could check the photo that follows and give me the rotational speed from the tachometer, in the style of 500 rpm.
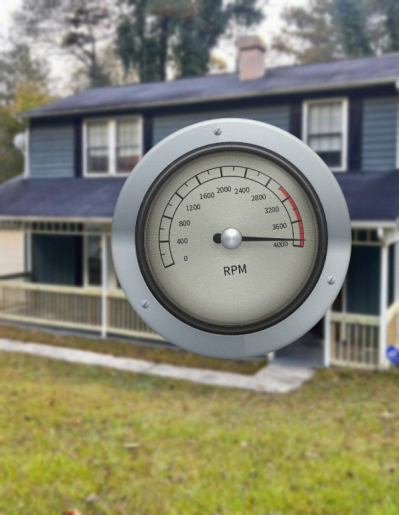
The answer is 3900 rpm
